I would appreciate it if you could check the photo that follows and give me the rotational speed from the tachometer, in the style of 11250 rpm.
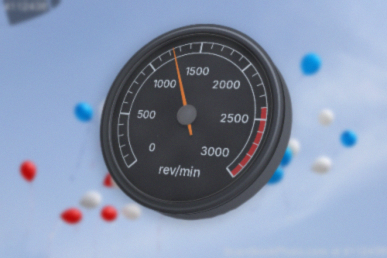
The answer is 1250 rpm
